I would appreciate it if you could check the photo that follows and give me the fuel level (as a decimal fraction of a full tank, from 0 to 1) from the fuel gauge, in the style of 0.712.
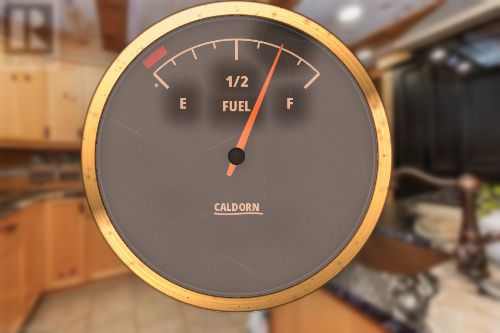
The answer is 0.75
